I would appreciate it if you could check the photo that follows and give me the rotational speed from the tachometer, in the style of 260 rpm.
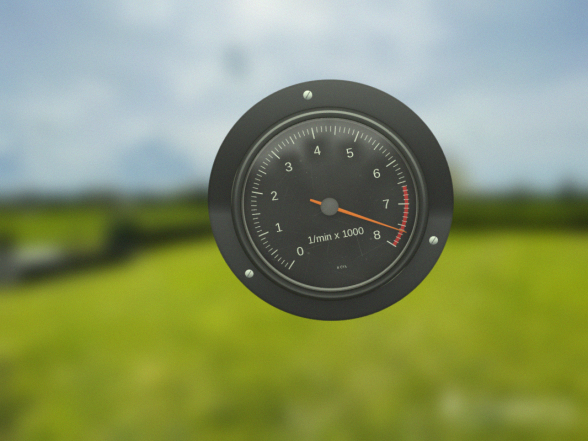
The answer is 7600 rpm
